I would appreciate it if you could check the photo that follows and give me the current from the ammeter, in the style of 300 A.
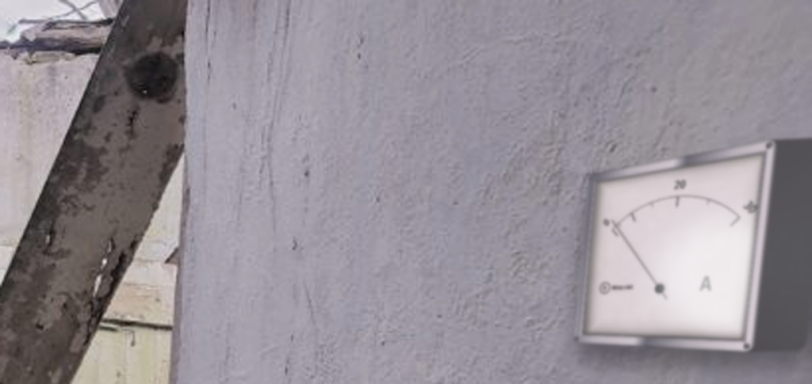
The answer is 5 A
